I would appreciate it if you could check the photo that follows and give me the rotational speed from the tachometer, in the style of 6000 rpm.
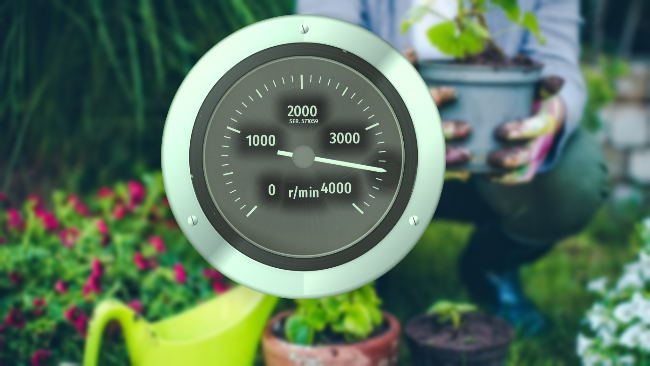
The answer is 3500 rpm
